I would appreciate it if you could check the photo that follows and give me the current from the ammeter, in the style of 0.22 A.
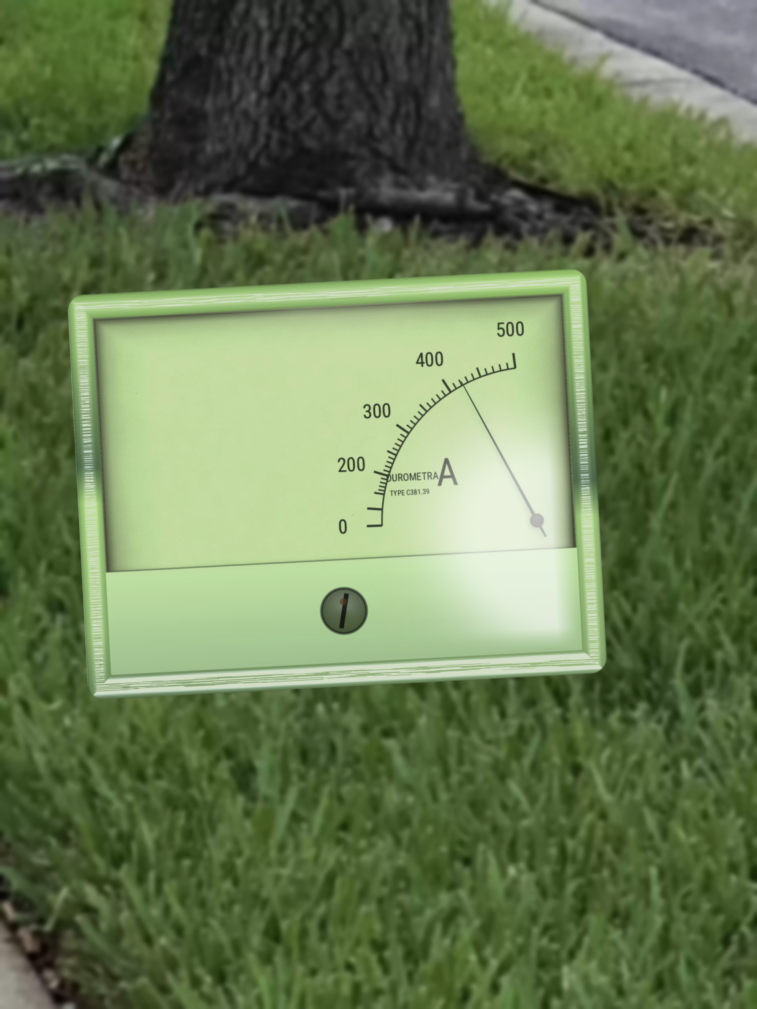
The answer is 420 A
